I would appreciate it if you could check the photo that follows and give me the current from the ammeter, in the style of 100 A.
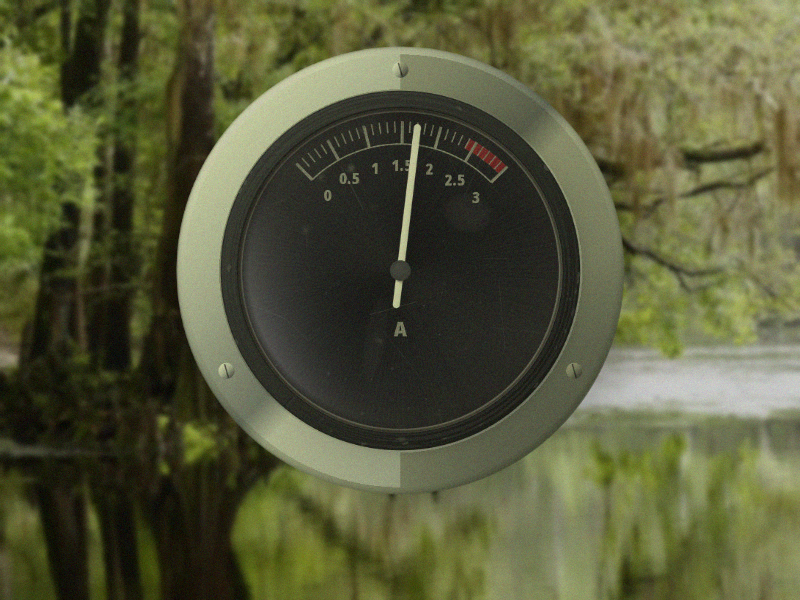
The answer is 1.7 A
